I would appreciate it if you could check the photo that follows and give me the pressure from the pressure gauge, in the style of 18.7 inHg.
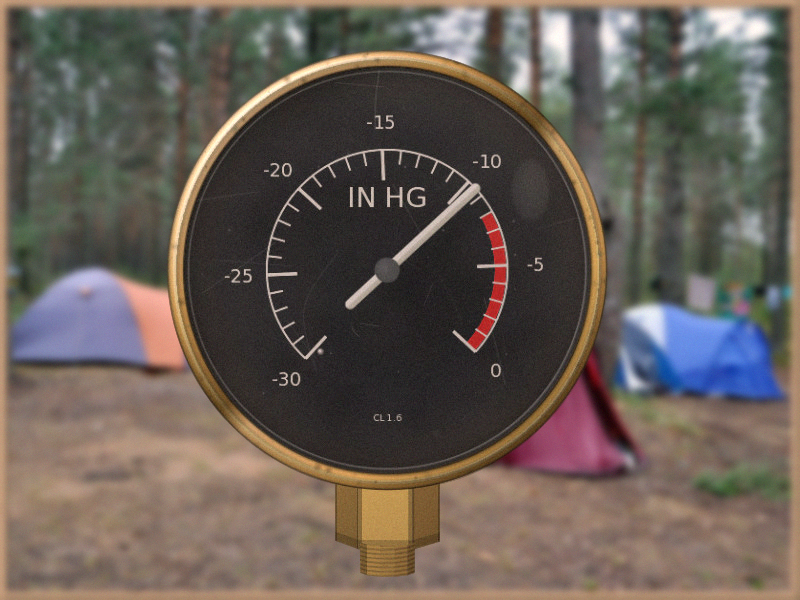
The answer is -9.5 inHg
